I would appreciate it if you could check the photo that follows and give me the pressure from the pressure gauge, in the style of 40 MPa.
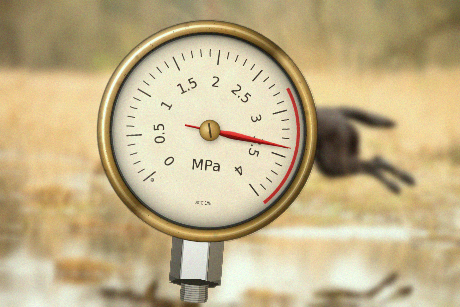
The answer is 3.4 MPa
